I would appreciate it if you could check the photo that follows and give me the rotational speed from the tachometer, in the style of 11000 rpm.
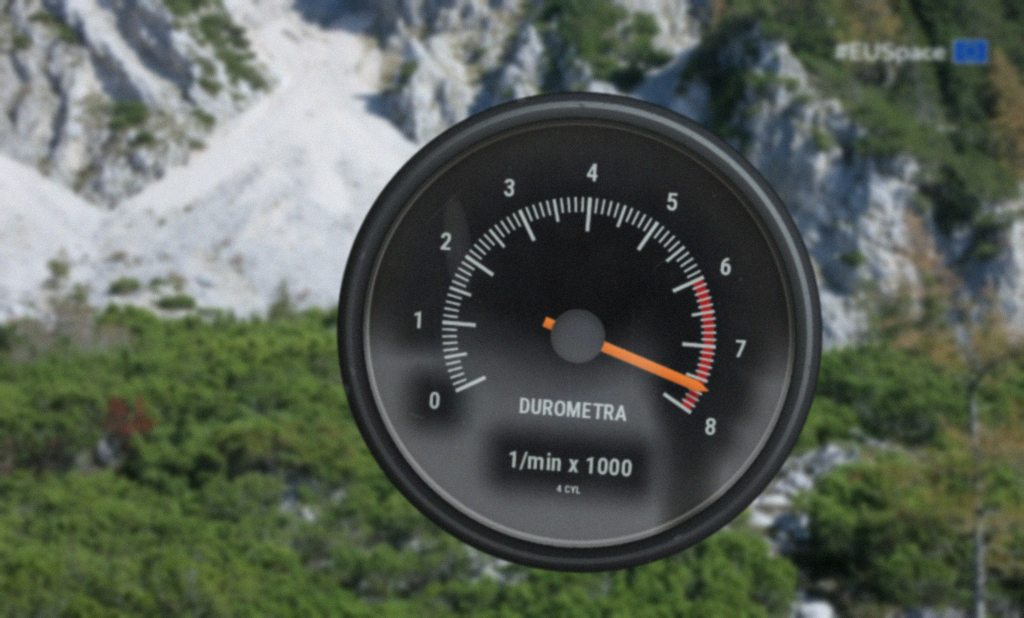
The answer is 7600 rpm
